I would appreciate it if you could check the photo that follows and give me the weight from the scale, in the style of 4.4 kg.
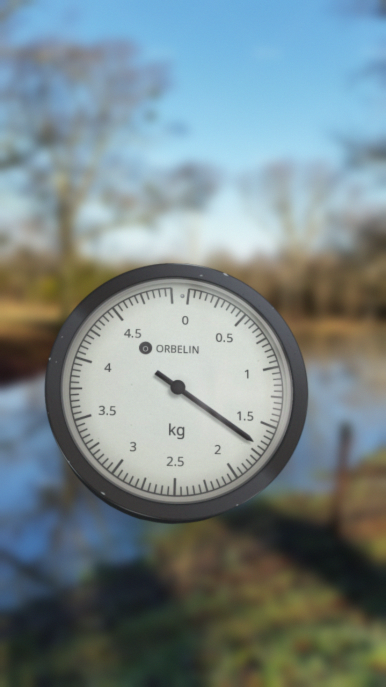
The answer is 1.7 kg
